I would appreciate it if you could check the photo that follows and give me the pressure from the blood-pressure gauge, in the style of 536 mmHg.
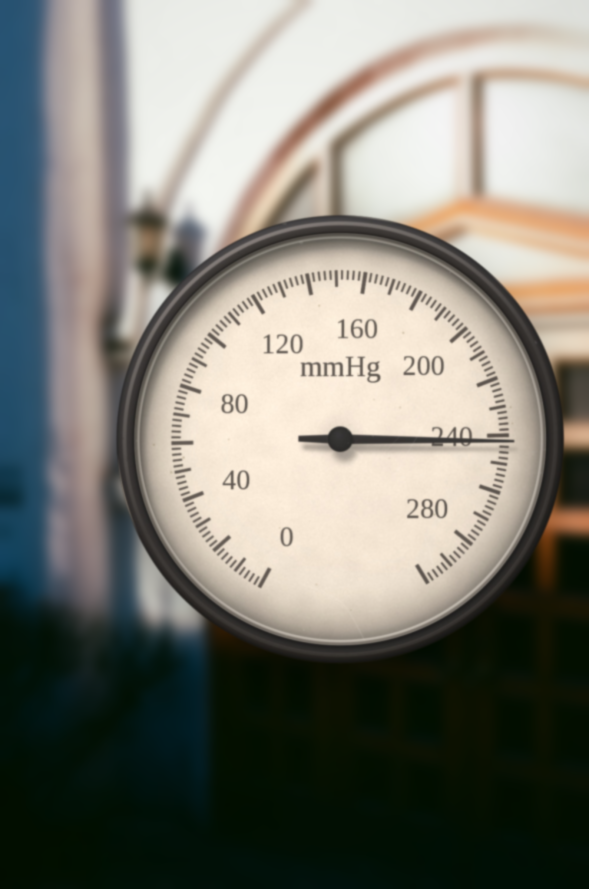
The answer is 242 mmHg
